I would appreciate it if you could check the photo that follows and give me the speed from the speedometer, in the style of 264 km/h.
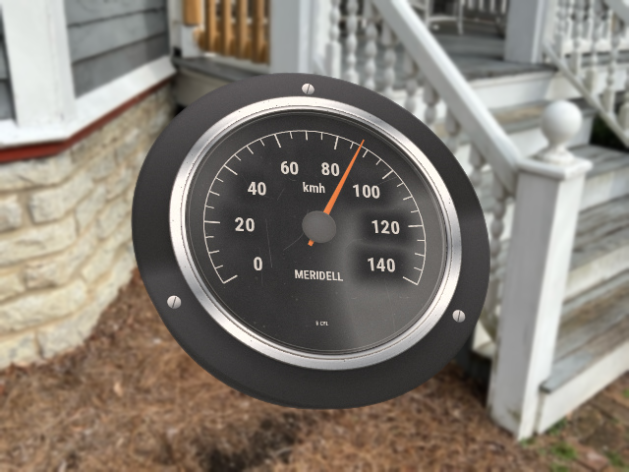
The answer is 87.5 km/h
